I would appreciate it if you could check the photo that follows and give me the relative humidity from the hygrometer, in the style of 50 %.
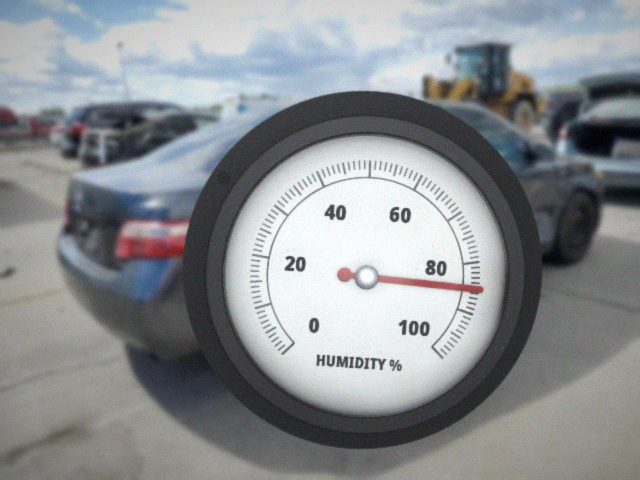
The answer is 85 %
